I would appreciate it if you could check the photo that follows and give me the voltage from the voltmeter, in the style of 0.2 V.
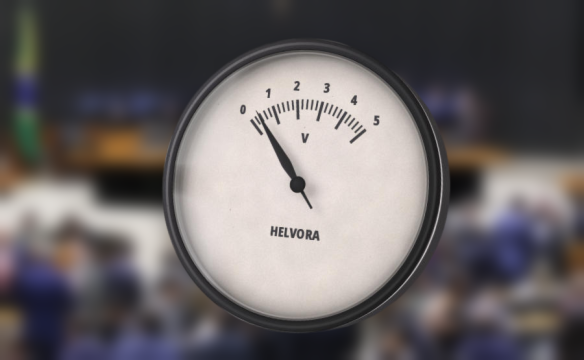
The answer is 0.4 V
